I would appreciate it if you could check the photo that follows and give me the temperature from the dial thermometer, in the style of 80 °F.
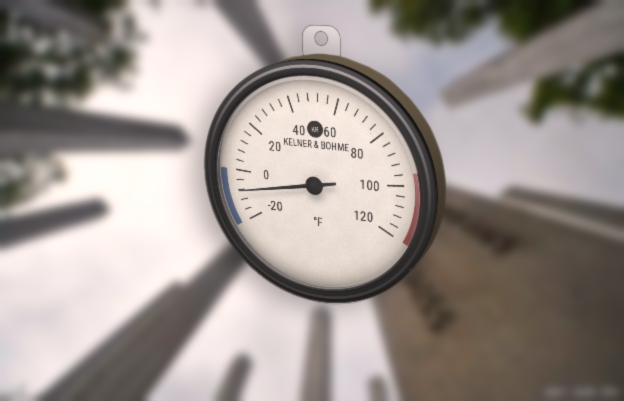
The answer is -8 °F
